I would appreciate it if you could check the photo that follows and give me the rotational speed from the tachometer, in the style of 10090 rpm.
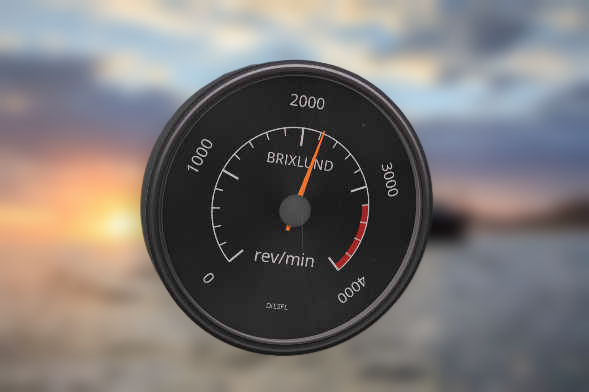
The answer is 2200 rpm
